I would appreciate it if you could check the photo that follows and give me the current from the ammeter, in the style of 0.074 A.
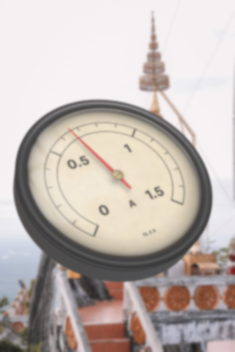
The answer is 0.65 A
